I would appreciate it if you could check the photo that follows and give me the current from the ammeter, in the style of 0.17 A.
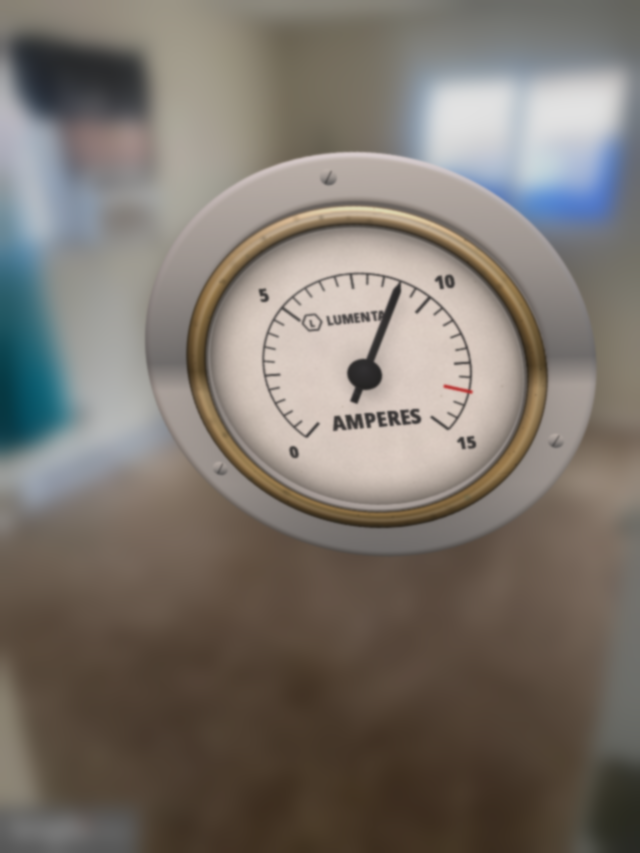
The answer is 9 A
